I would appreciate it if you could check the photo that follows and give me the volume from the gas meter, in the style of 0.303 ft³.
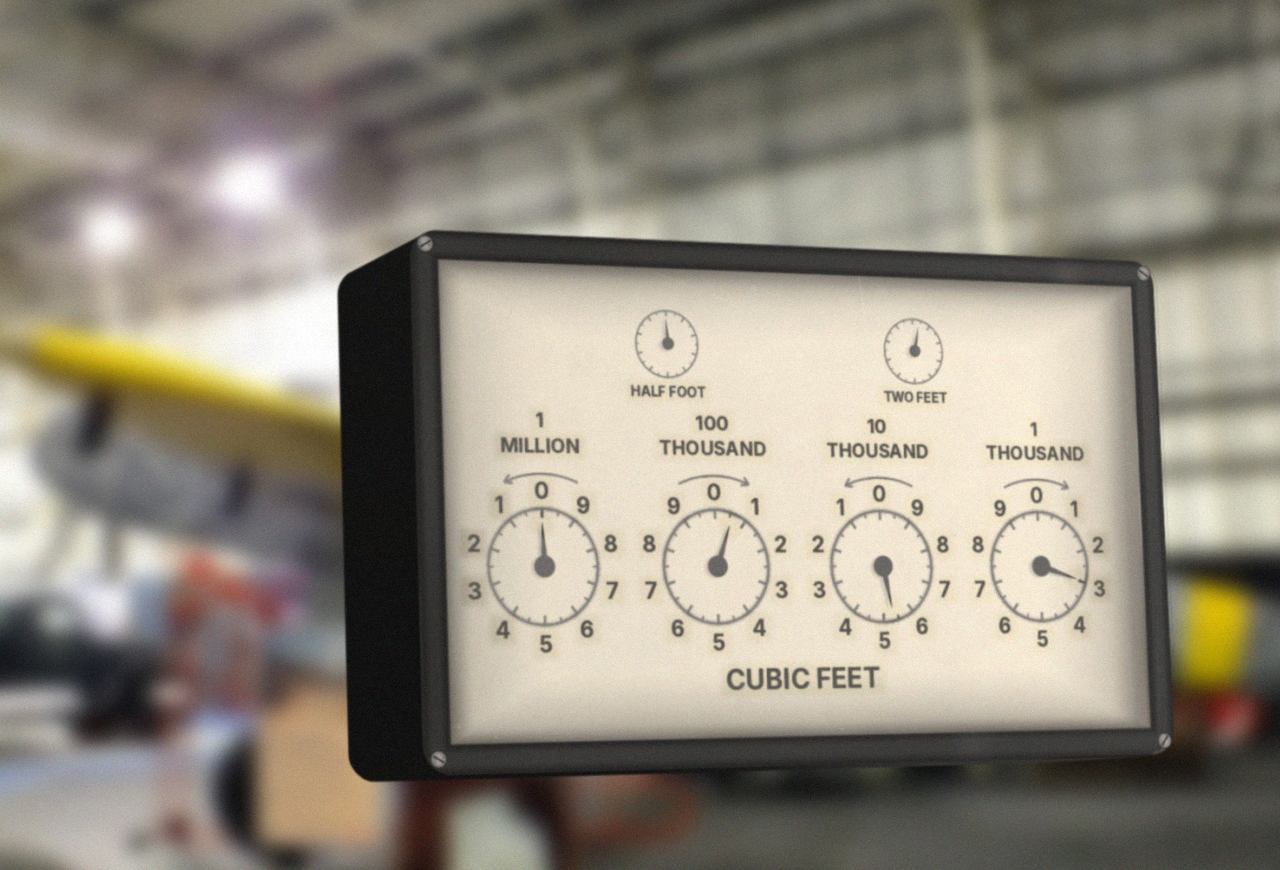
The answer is 5300 ft³
